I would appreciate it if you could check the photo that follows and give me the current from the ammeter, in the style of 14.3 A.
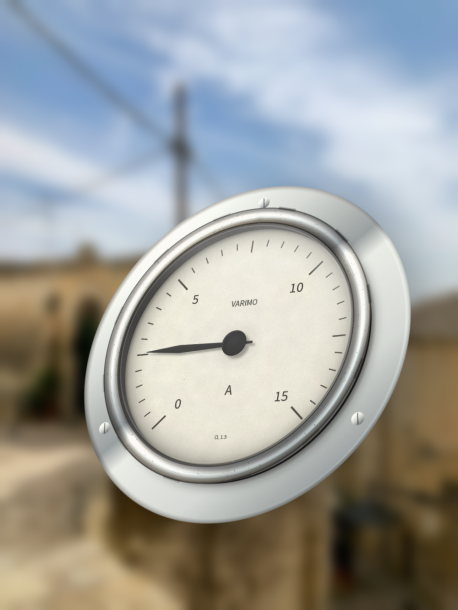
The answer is 2.5 A
